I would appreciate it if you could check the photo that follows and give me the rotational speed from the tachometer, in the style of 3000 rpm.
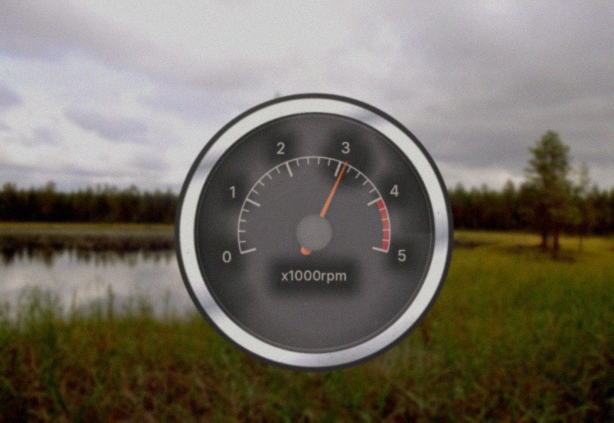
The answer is 3100 rpm
